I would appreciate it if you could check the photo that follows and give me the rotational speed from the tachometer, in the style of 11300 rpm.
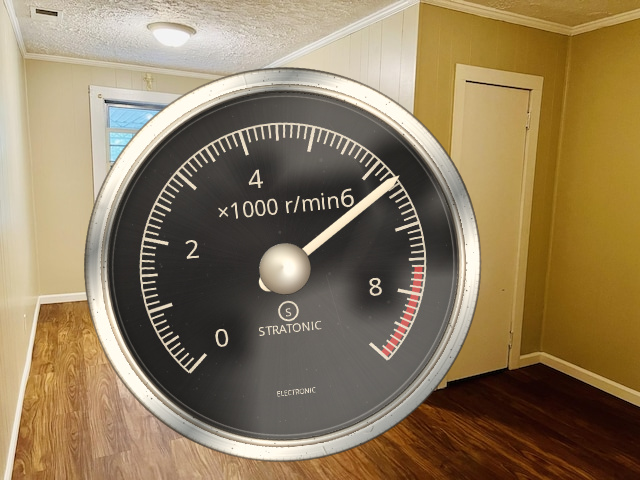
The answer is 6300 rpm
